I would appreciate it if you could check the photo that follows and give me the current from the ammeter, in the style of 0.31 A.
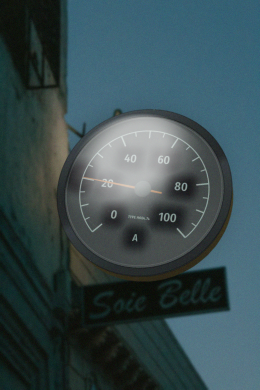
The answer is 20 A
